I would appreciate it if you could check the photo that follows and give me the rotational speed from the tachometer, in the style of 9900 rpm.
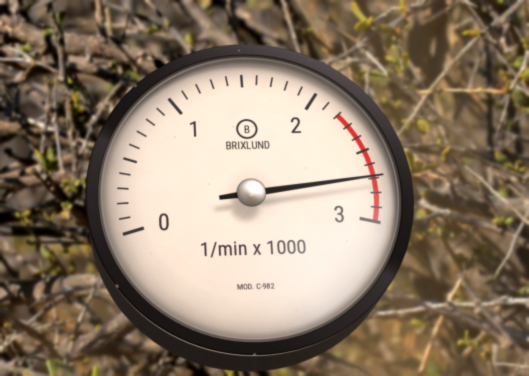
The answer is 2700 rpm
